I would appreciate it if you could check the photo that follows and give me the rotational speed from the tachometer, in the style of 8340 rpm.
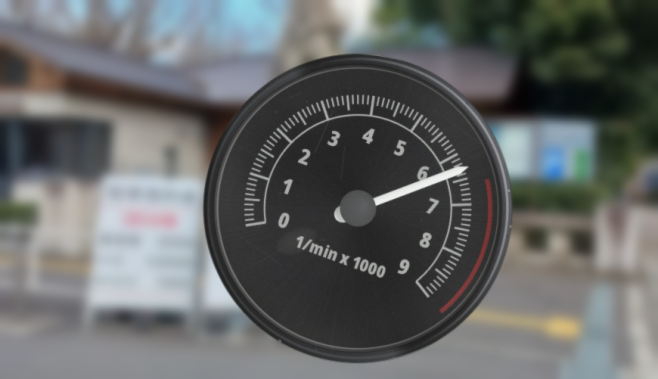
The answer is 6300 rpm
